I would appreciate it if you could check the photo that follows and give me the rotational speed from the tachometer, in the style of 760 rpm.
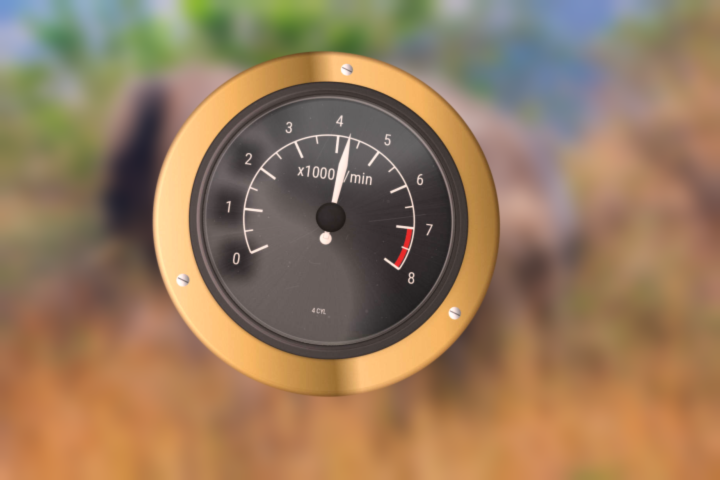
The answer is 4250 rpm
